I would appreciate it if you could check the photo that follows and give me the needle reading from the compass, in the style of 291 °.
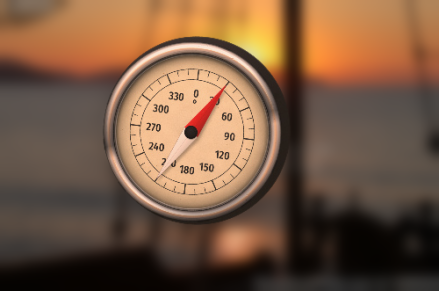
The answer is 30 °
